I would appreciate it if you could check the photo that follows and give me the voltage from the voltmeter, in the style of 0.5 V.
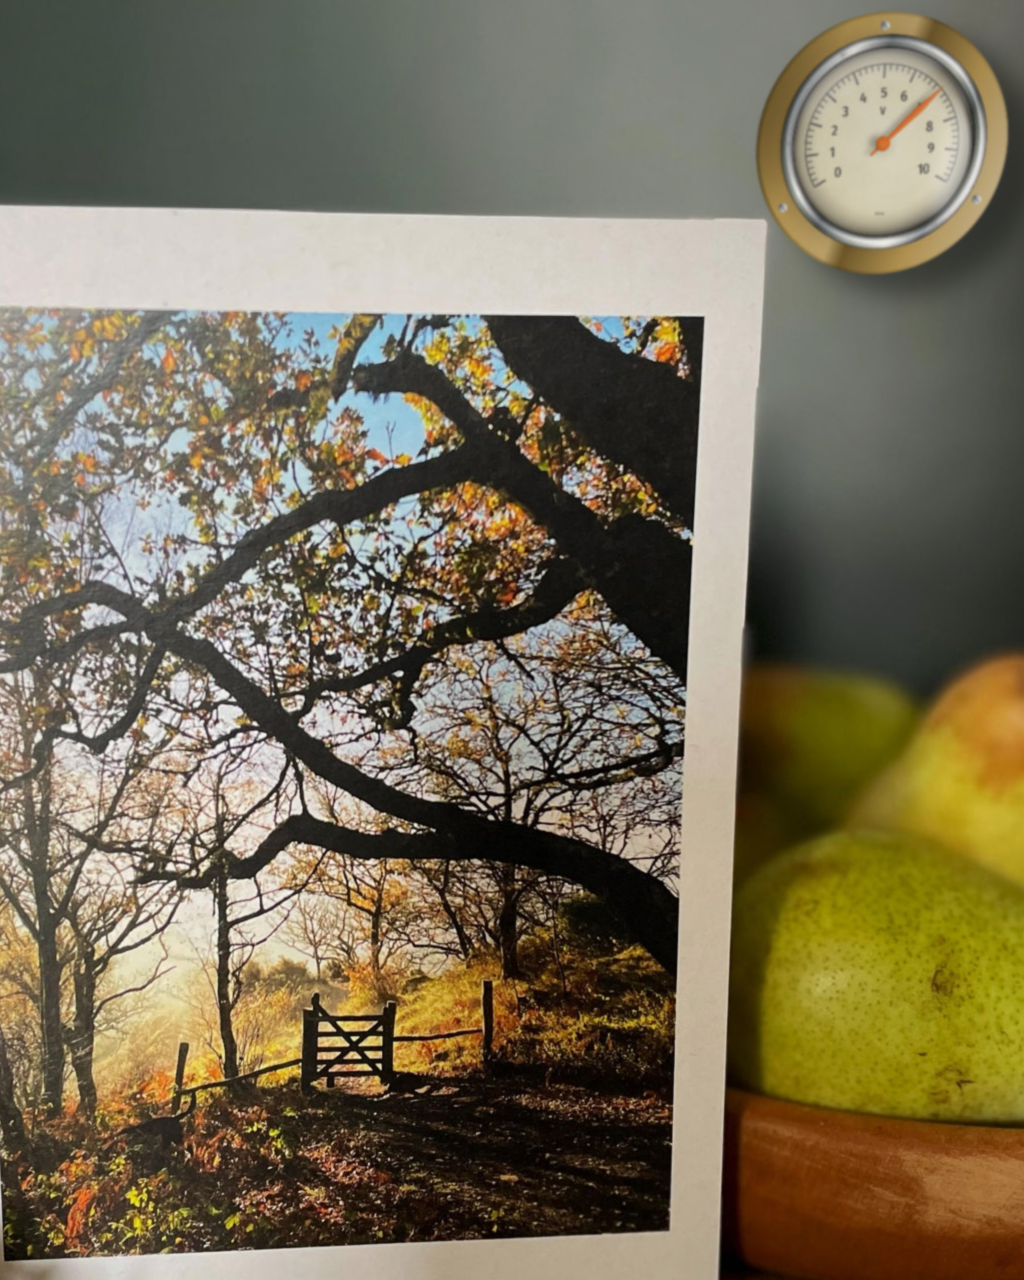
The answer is 7 V
